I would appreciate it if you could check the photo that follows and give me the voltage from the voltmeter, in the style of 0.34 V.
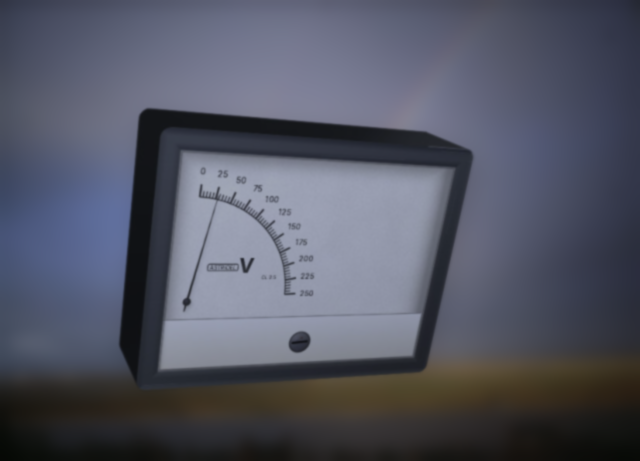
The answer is 25 V
